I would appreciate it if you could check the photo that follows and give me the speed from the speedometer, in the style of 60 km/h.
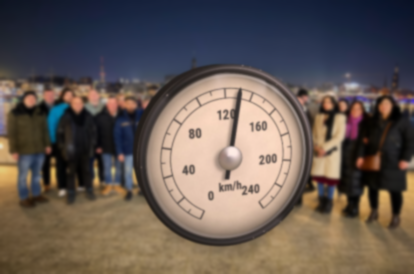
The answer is 130 km/h
